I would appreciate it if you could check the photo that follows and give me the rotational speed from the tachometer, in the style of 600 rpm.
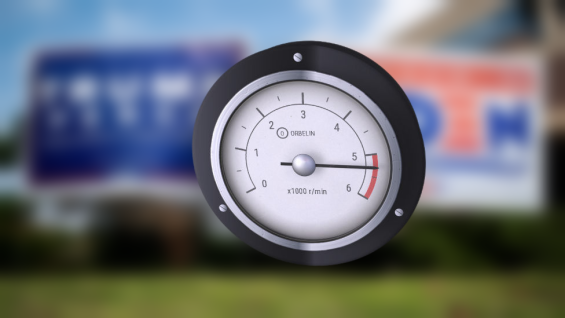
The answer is 5250 rpm
